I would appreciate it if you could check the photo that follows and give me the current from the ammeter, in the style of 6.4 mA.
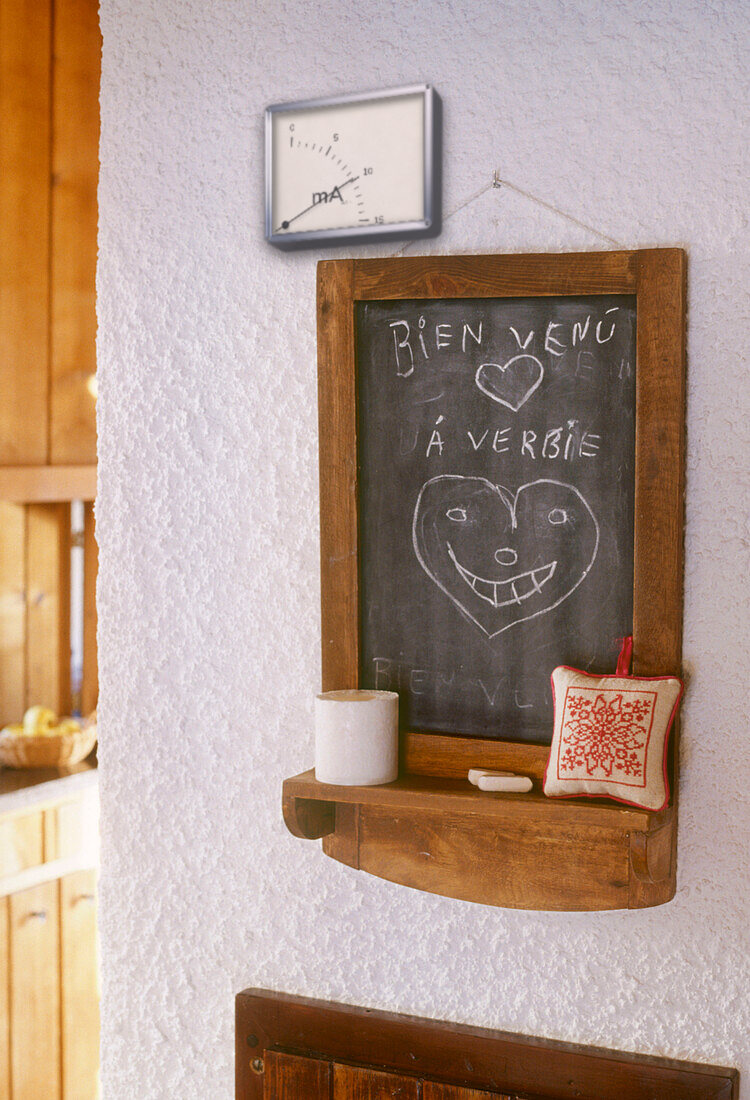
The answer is 10 mA
